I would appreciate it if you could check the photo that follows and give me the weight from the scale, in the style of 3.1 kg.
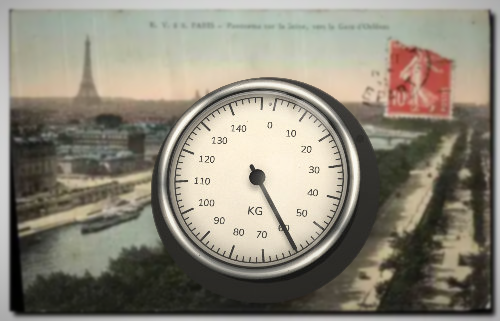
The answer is 60 kg
